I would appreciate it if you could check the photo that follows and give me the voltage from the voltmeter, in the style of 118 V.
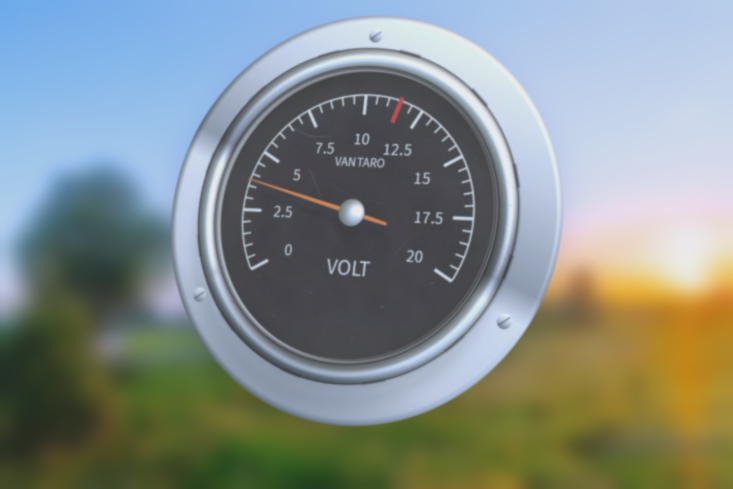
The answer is 3.75 V
